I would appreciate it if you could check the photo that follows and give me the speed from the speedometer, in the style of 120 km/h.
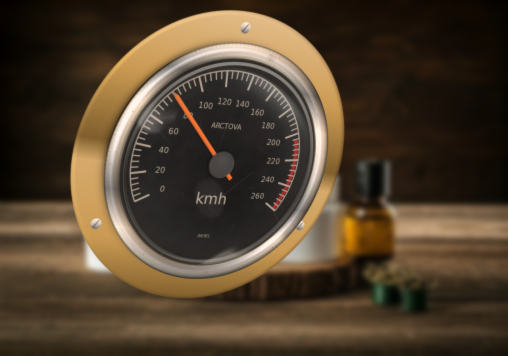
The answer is 80 km/h
